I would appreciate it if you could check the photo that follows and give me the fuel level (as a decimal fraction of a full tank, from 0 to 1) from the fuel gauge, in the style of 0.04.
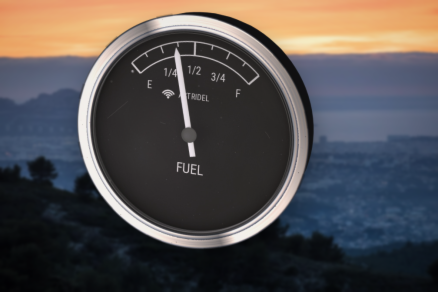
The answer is 0.375
